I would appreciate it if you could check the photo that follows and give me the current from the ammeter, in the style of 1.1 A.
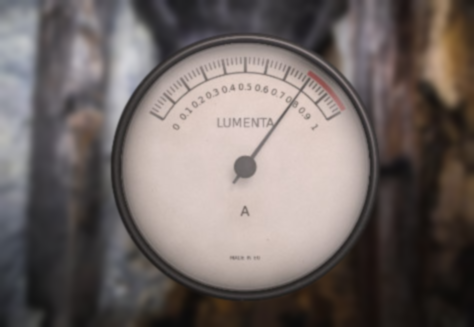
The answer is 0.8 A
